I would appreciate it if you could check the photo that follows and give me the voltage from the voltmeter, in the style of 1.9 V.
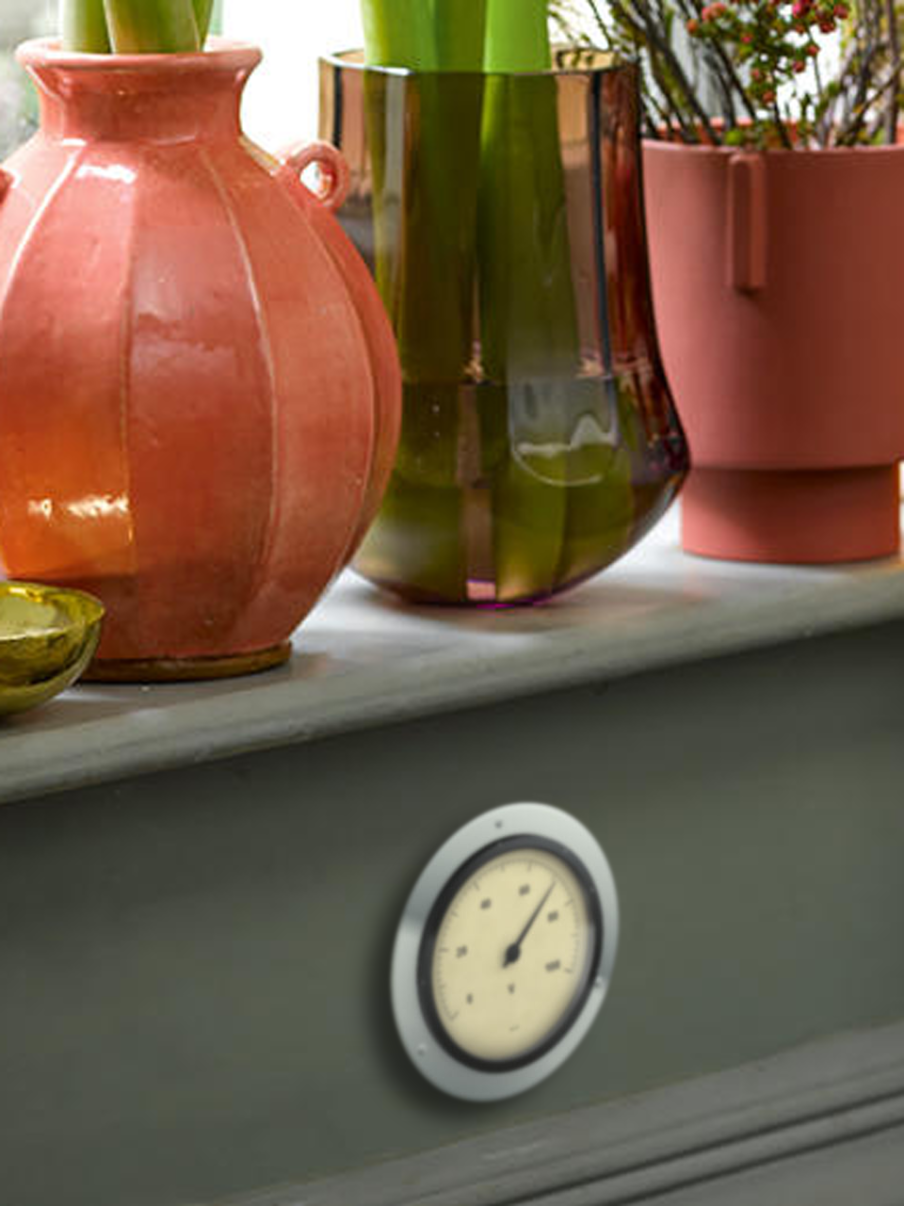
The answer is 70 V
